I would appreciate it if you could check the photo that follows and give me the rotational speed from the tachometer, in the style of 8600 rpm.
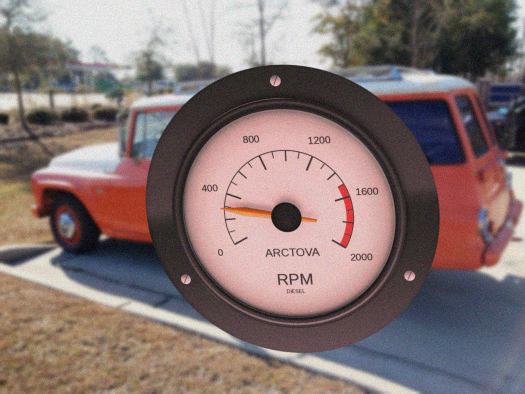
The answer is 300 rpm
